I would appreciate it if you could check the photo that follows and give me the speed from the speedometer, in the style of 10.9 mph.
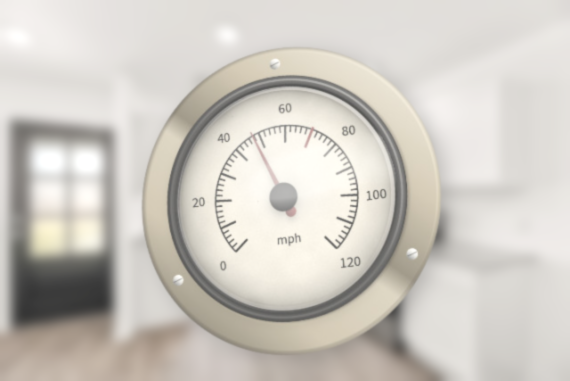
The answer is 48 mph
